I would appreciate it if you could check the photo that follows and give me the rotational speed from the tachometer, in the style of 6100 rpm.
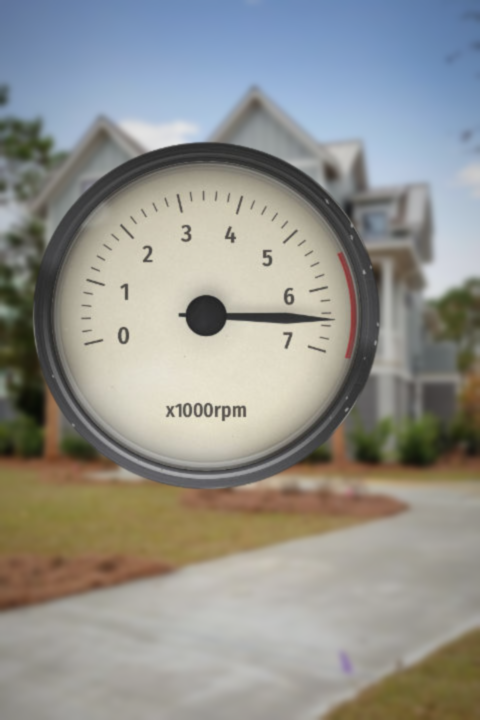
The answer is 6500 rpm
